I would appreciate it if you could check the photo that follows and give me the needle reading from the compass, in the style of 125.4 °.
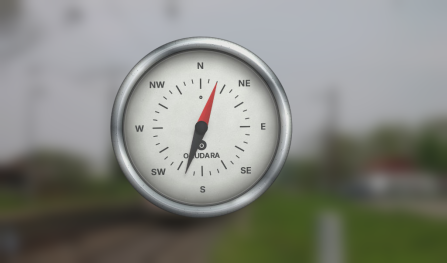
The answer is 20 °
